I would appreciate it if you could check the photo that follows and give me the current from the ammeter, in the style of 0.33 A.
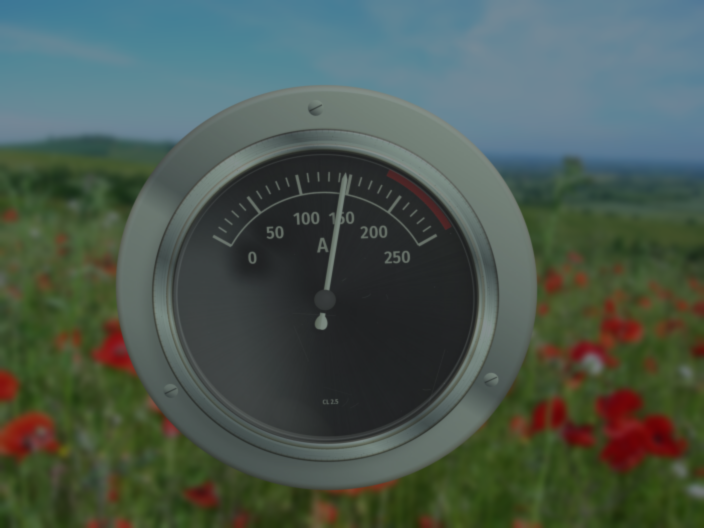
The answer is 145 A
